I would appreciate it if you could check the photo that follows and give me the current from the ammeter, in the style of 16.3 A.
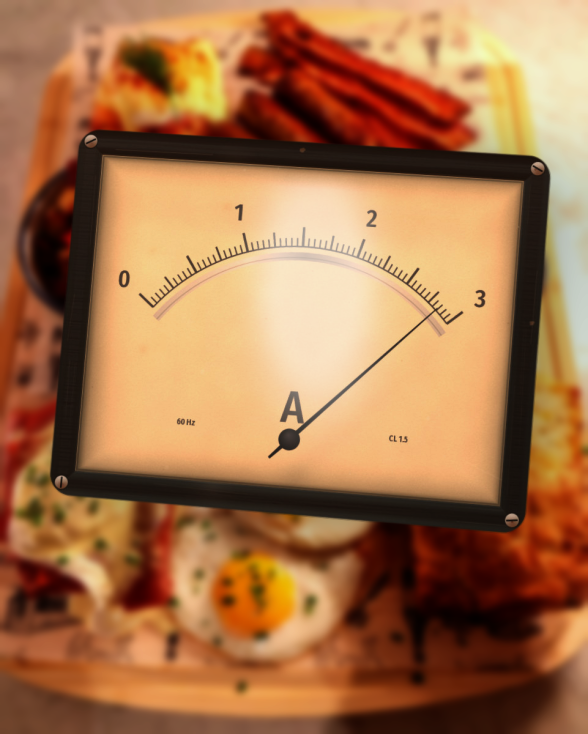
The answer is 2.85 A
